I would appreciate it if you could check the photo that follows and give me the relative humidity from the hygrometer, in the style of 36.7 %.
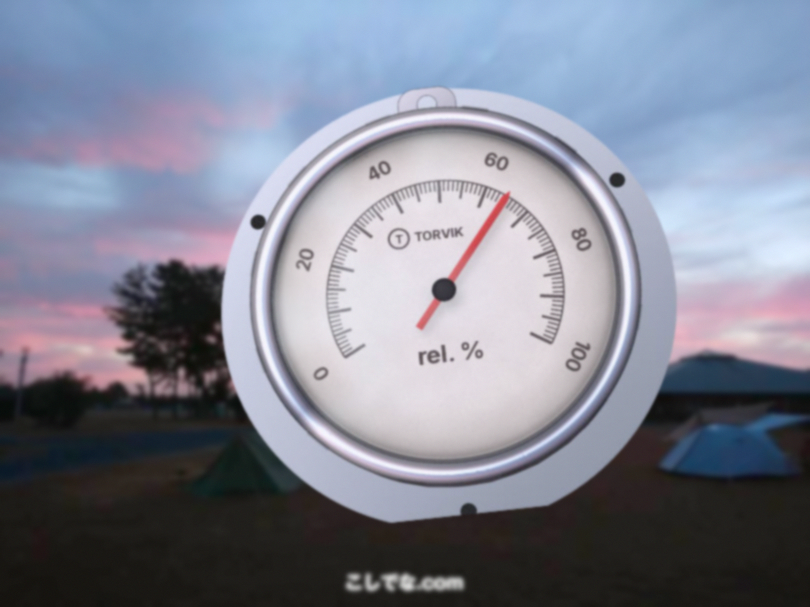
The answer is 65 %
